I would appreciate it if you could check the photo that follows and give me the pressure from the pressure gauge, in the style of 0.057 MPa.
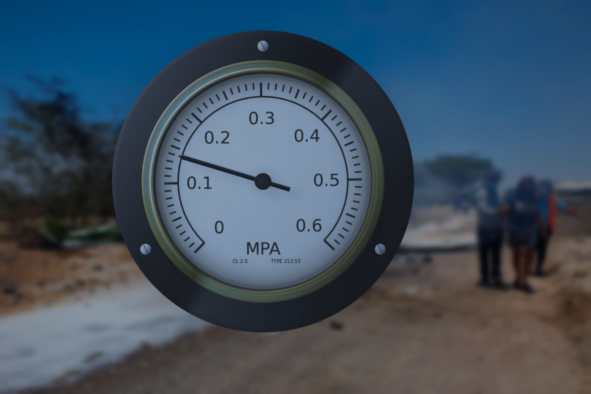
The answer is 0.14 MPa
